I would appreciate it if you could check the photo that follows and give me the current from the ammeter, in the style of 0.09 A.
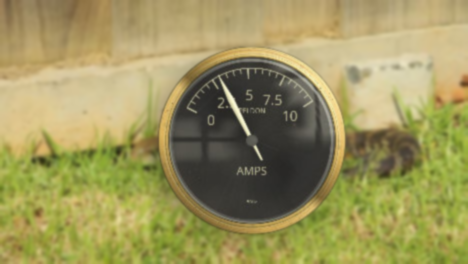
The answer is 3 A
